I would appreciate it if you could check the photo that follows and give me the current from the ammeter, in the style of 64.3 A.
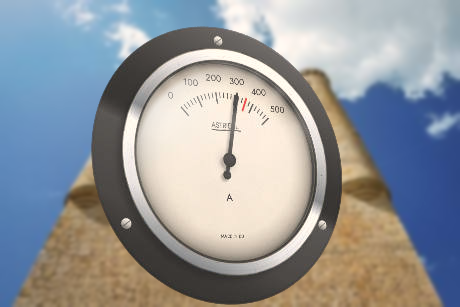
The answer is 300 A
